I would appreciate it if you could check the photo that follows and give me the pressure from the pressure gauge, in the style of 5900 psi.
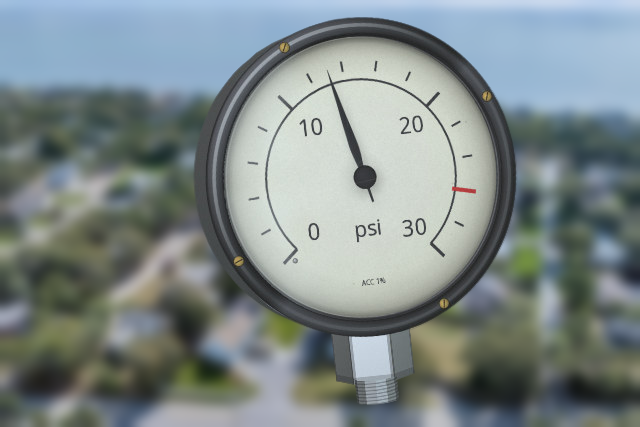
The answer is 13 psi
